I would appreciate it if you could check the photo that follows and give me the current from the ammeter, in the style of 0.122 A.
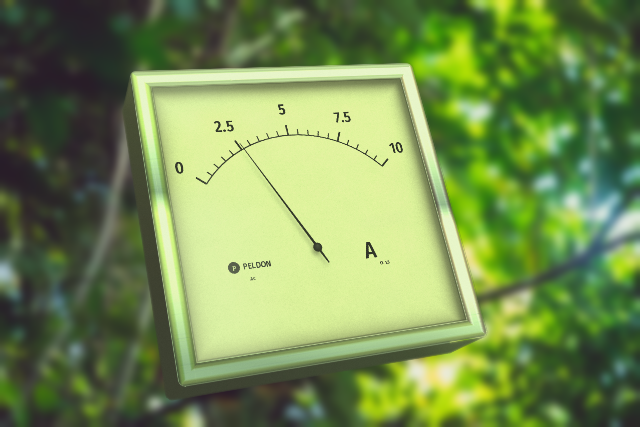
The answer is 2.5 A
